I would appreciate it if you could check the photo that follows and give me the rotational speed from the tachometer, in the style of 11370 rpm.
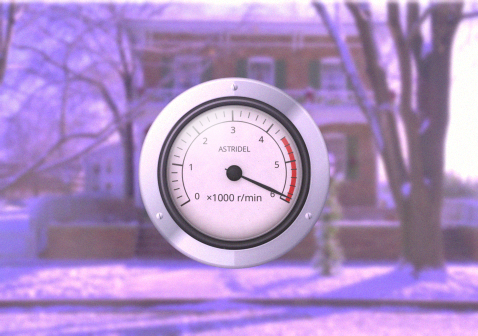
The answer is 5900 rpm
